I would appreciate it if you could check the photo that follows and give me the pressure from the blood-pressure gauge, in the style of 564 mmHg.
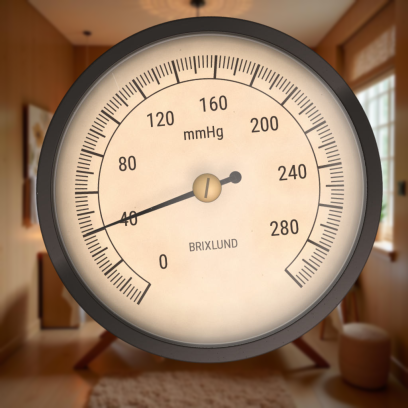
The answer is 40 mmHg
